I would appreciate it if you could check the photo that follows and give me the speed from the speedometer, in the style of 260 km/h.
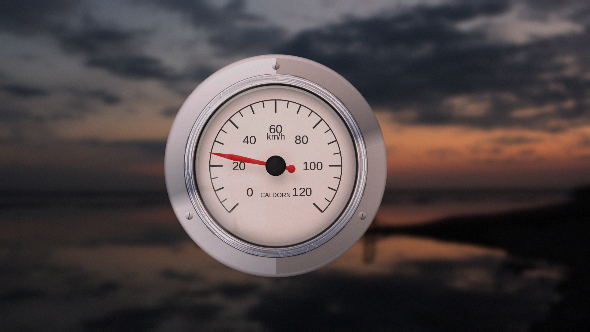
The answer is 25 km/h
